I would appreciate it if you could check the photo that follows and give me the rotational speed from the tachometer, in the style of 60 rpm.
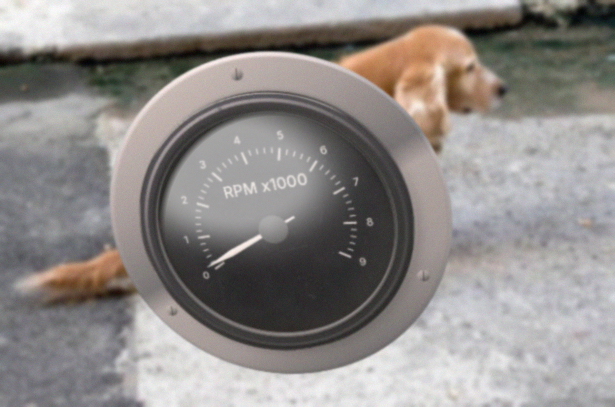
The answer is 200 rpm
